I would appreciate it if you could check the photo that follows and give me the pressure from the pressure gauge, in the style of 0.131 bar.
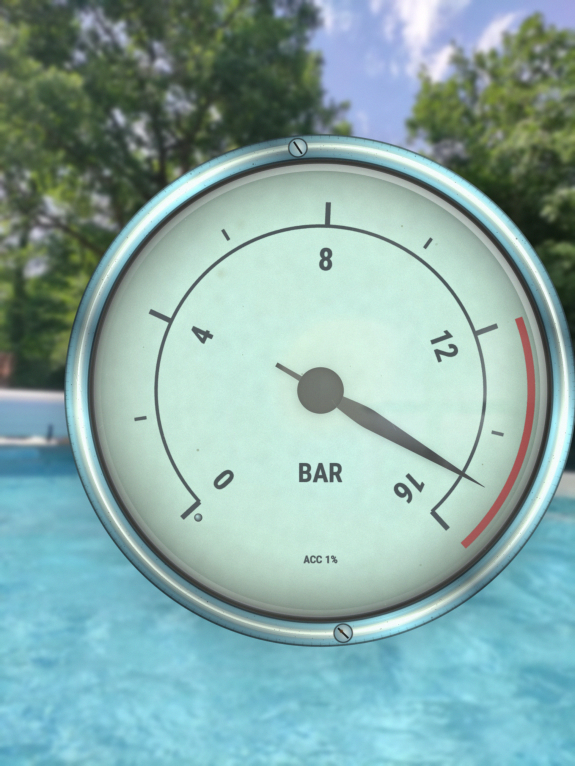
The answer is 15 bar
